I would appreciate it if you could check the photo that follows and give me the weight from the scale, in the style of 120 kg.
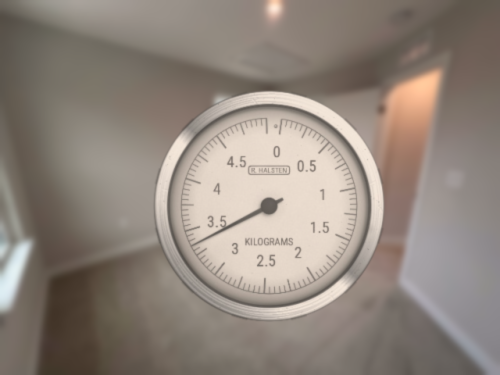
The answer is 3.35 kg
